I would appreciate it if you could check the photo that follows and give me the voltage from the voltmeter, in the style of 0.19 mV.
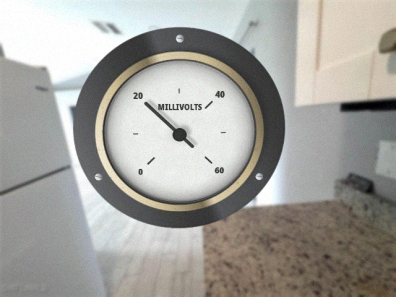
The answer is 20 mV
